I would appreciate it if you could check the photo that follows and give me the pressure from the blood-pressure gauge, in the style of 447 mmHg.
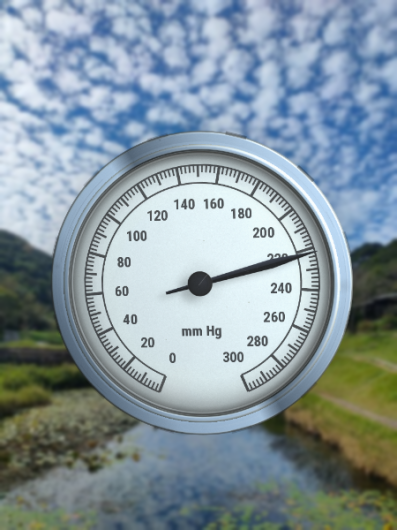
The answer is 222 mmHg
